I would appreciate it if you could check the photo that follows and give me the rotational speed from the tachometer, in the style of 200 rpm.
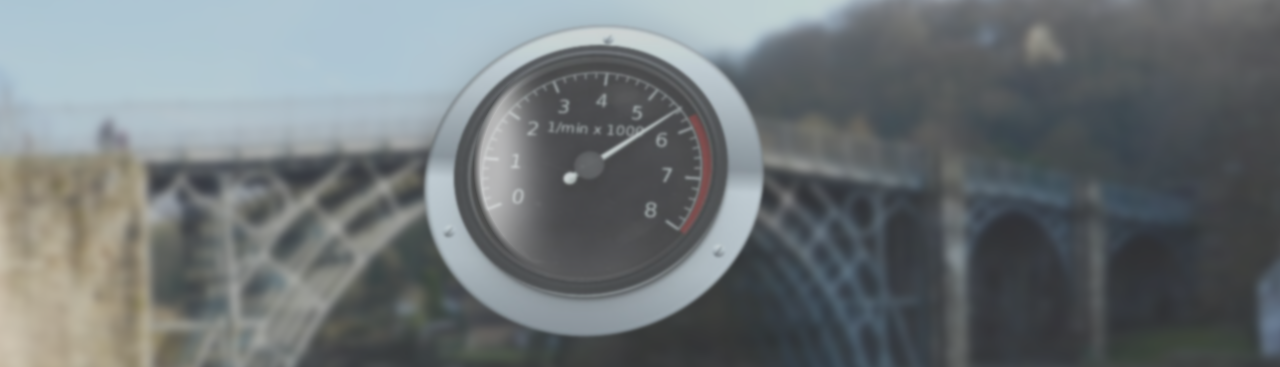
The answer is 5600 rpm
